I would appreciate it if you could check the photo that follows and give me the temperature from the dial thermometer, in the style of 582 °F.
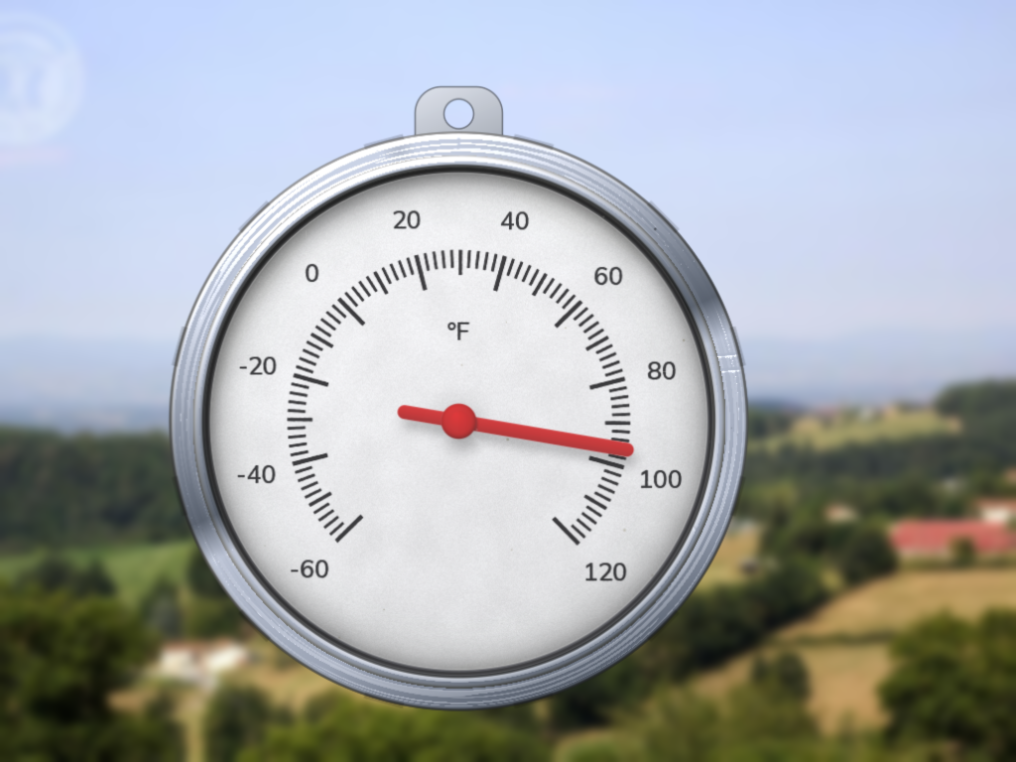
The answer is 96 °F
